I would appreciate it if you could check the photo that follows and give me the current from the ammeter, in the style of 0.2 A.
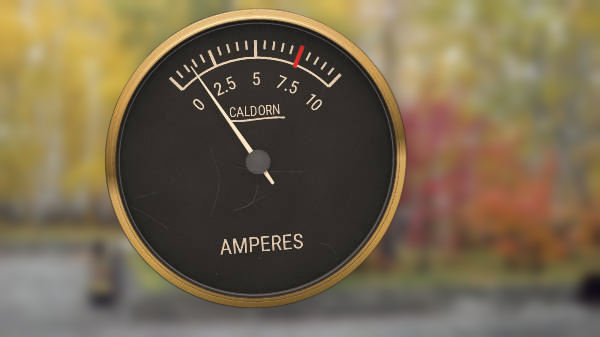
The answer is 1.25 A
